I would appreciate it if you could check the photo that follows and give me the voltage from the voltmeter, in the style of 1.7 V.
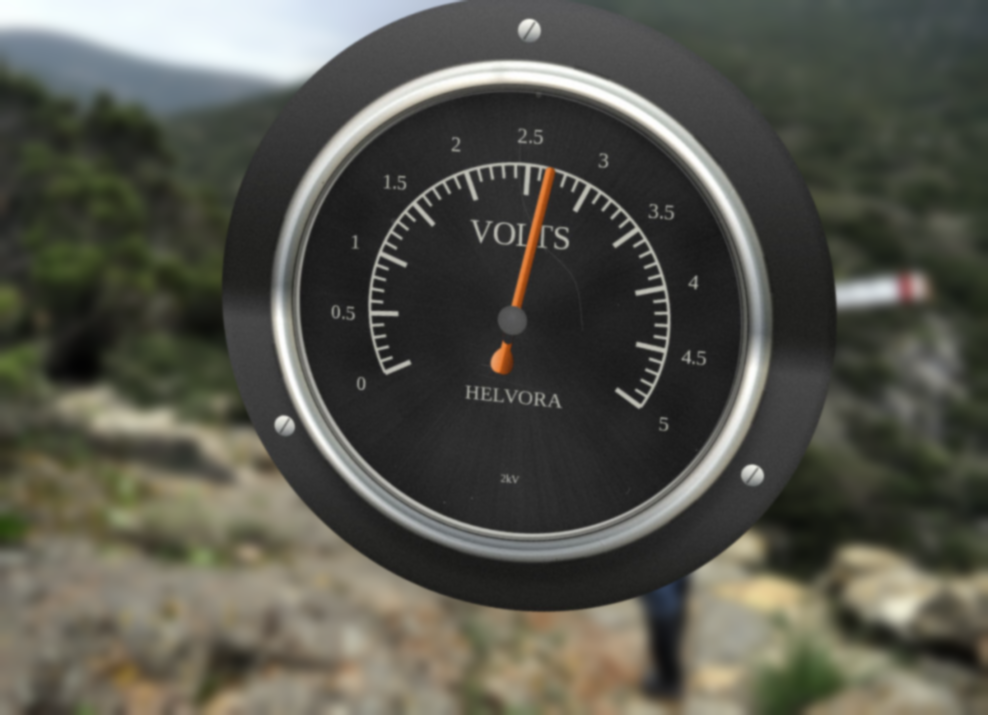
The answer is 2.7 V
